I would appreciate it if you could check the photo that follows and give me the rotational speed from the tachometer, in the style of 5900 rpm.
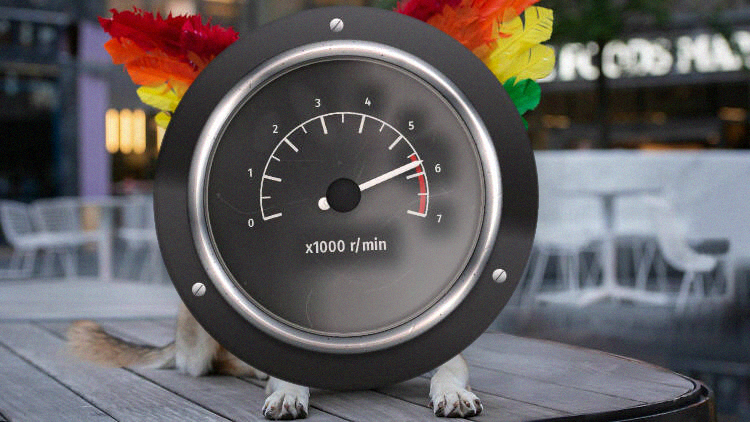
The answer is 5750 rpm
